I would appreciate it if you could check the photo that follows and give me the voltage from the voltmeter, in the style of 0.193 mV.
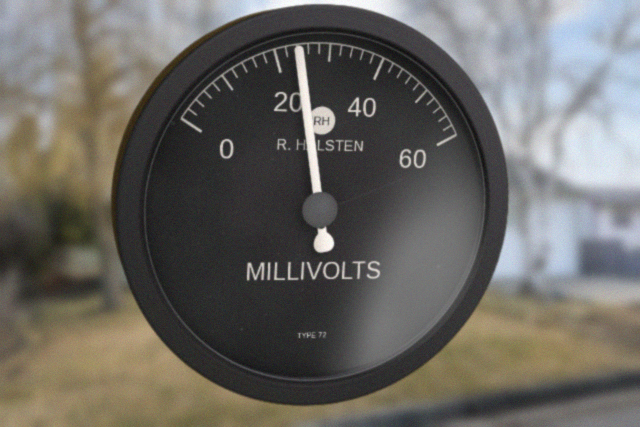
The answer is 24 mV
